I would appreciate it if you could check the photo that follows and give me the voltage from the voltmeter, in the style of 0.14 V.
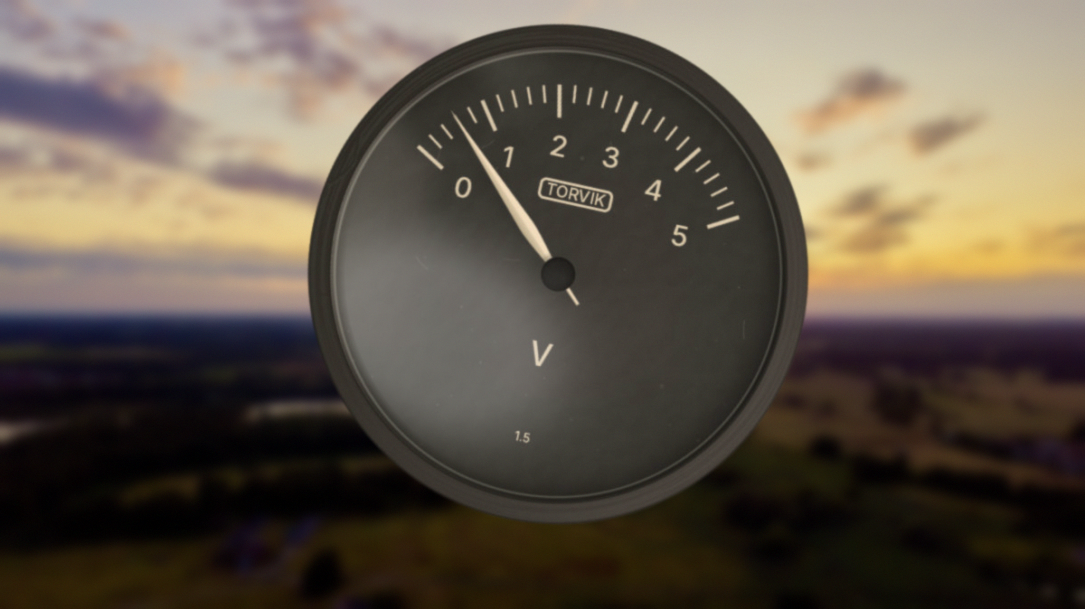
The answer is 0.6 V
